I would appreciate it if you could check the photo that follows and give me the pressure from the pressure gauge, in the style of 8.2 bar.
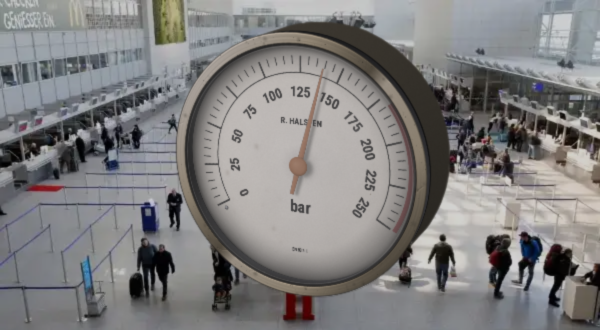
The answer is 140 bar
